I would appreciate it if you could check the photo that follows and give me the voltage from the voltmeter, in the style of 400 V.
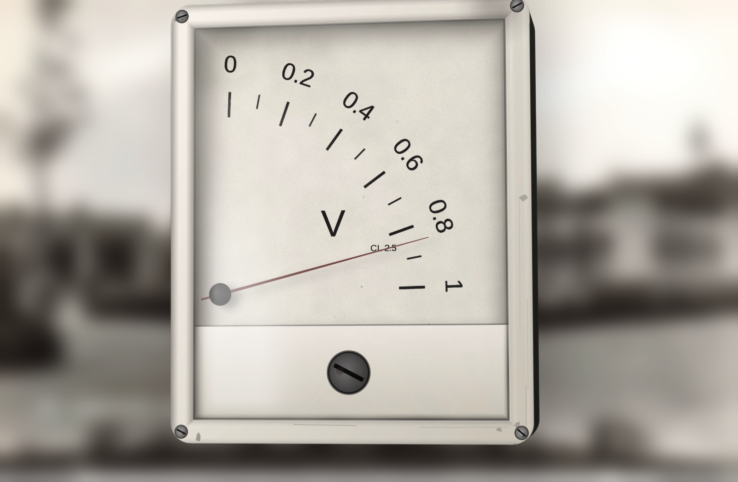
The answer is 0.85 V
